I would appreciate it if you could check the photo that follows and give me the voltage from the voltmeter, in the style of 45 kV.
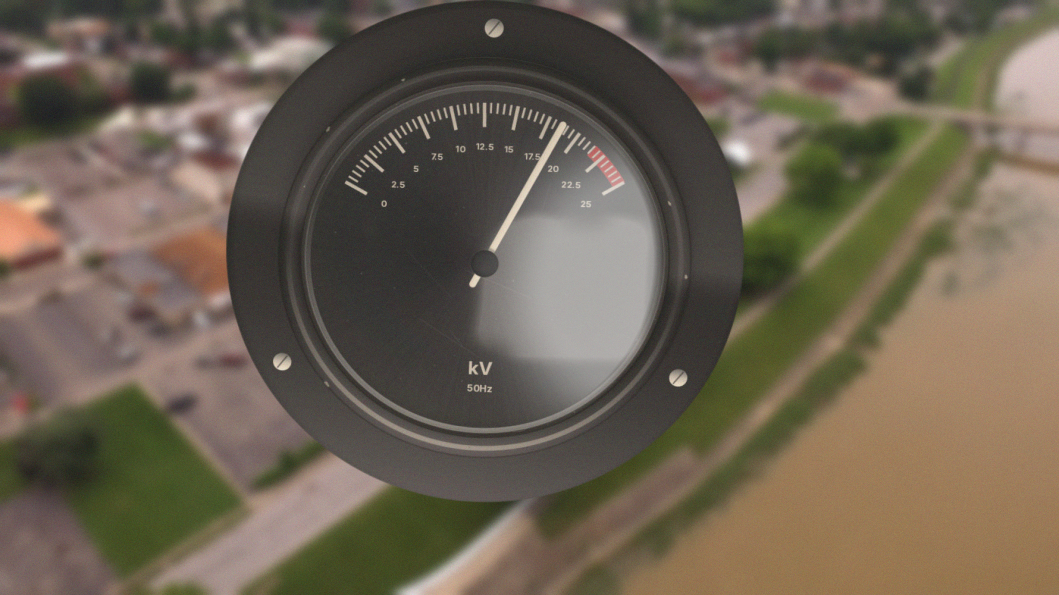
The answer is 18.5 kV
